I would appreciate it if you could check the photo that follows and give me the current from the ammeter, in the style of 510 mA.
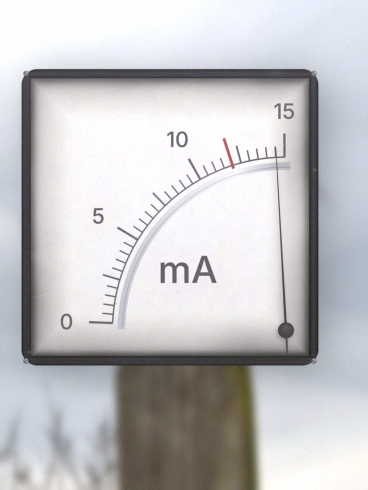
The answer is 14.5 mA
